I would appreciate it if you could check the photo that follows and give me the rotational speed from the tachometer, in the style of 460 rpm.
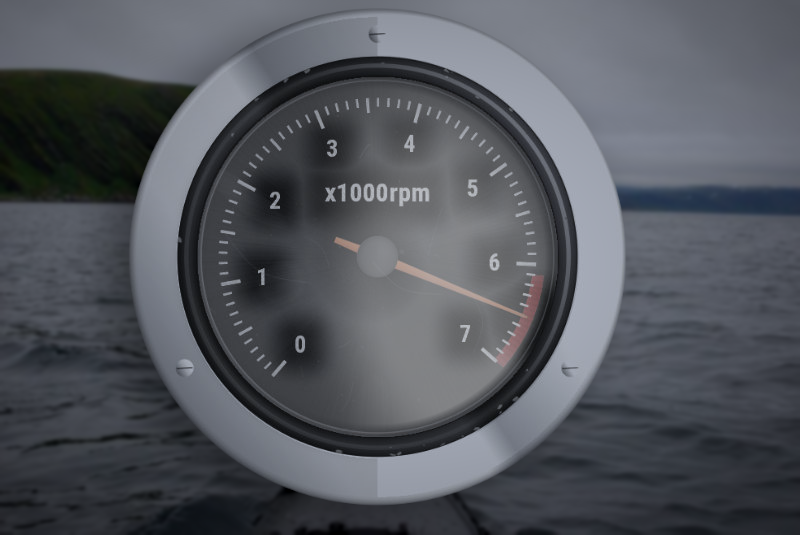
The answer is 6500 rpm
